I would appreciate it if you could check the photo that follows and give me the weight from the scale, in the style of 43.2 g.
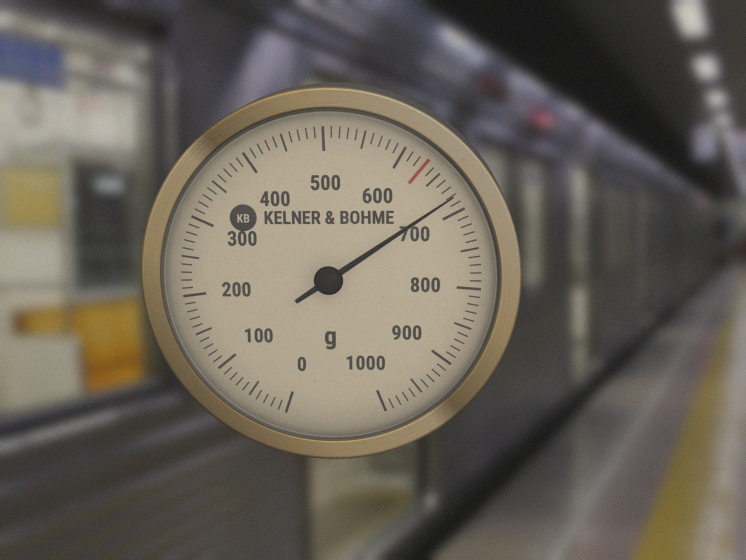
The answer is 680 g
